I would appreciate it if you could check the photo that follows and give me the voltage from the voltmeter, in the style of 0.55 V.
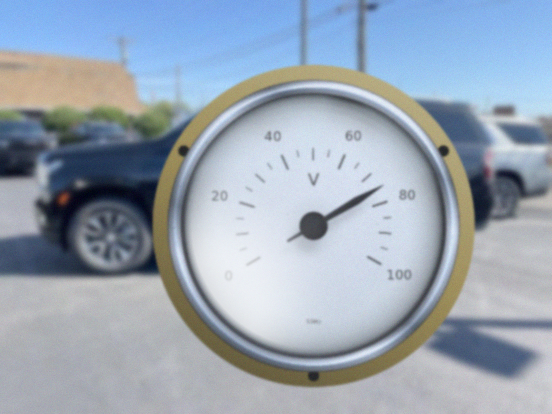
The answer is 75 V
